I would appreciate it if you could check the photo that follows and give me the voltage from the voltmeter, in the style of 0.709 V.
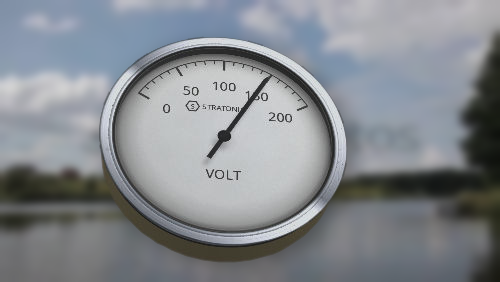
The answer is 150 V
